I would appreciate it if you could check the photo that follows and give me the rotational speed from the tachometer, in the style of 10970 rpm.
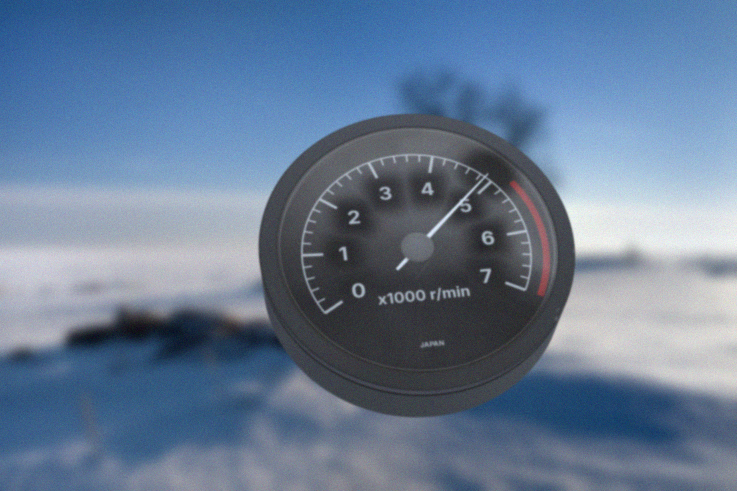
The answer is 4900 rpm
